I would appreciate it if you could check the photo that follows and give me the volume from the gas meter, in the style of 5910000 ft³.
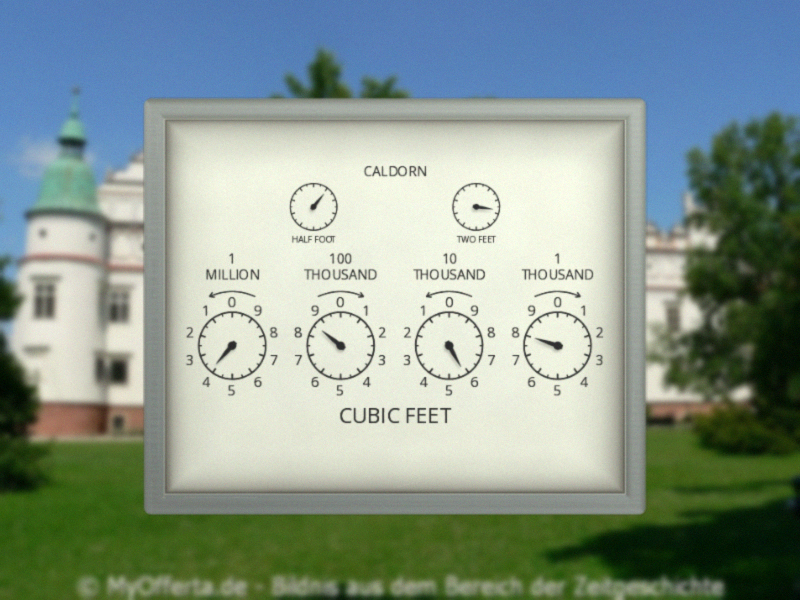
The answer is 385800 ft³
